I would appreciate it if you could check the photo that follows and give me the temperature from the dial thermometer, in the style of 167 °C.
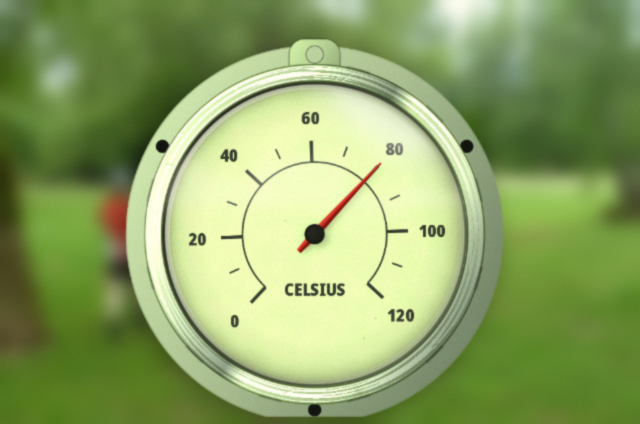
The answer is 80 °C
